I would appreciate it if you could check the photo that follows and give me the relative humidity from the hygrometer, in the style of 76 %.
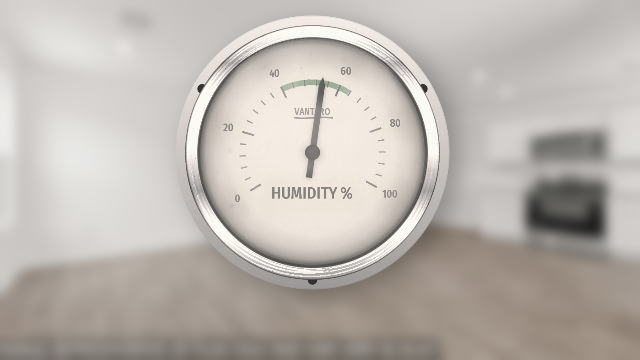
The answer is 54 %
